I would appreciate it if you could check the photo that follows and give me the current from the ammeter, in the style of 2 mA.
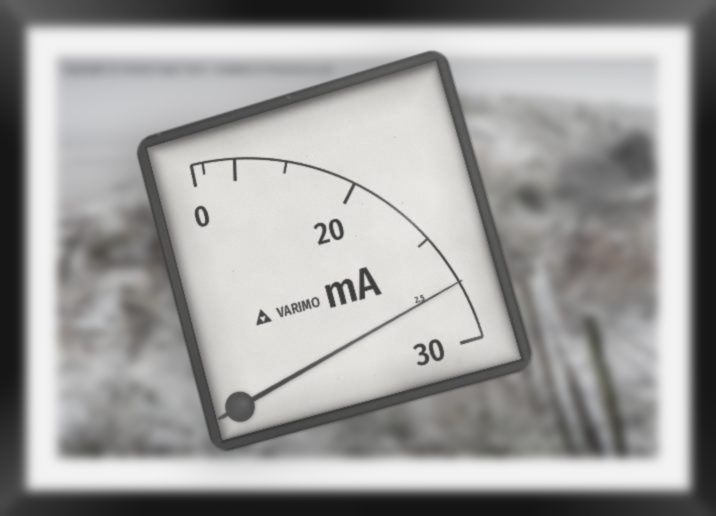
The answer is 27.5 mA
